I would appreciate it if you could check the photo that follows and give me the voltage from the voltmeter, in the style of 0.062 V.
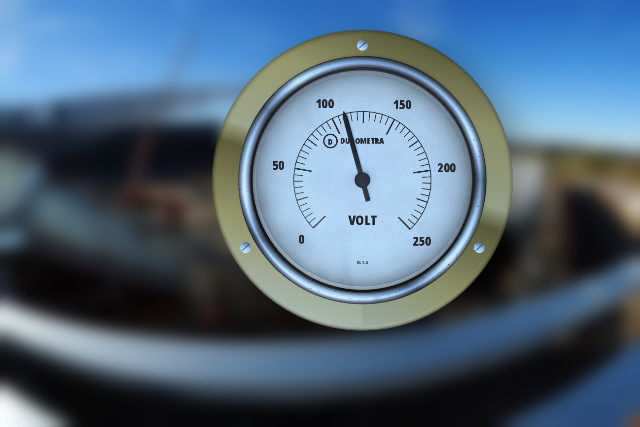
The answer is 110 V
